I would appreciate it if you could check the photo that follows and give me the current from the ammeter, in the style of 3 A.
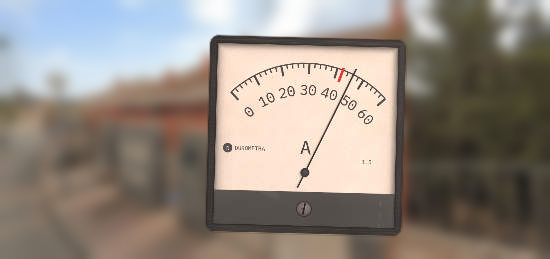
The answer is 46 A
